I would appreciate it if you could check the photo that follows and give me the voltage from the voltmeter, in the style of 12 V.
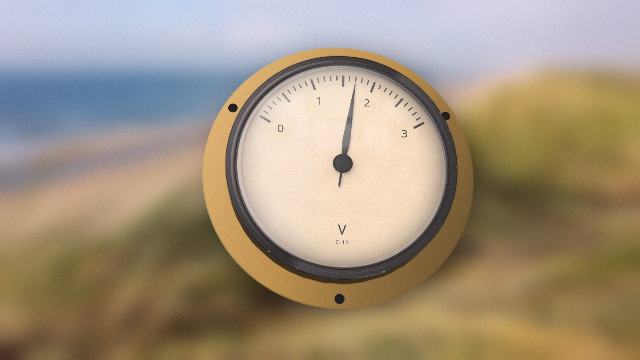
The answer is 1.7 V
